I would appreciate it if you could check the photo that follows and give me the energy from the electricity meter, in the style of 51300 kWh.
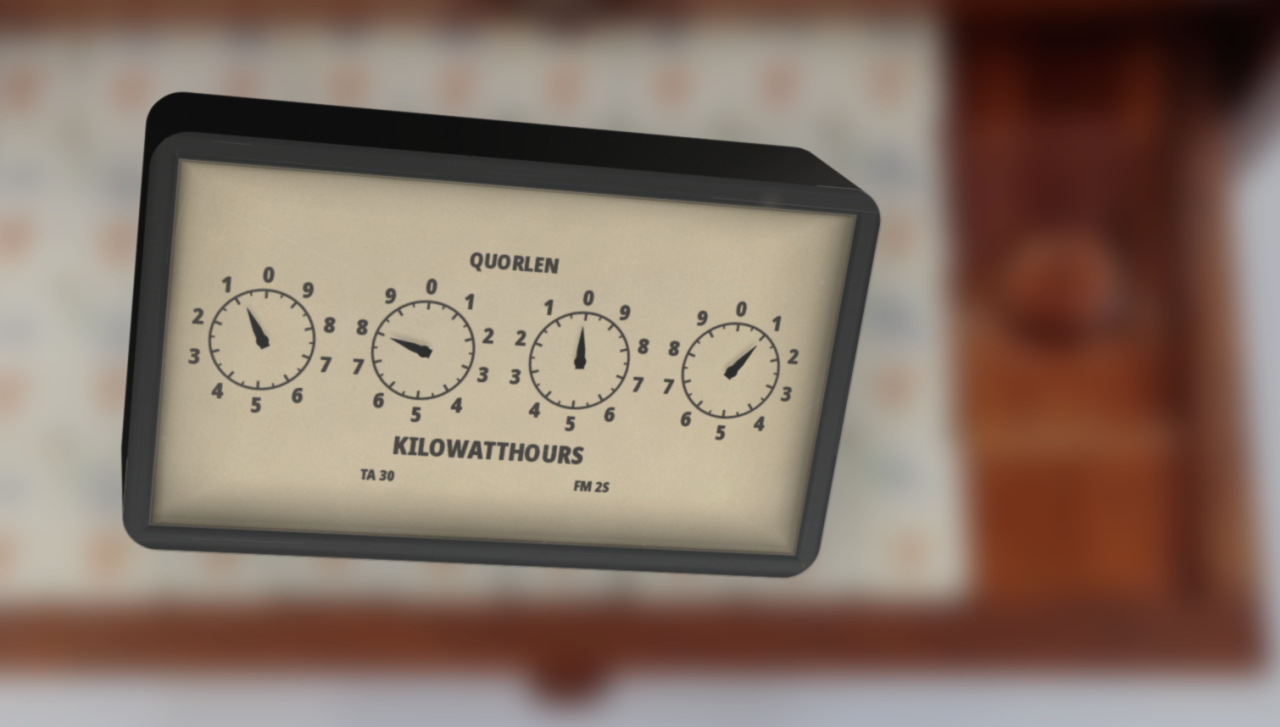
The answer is 801 kWh
